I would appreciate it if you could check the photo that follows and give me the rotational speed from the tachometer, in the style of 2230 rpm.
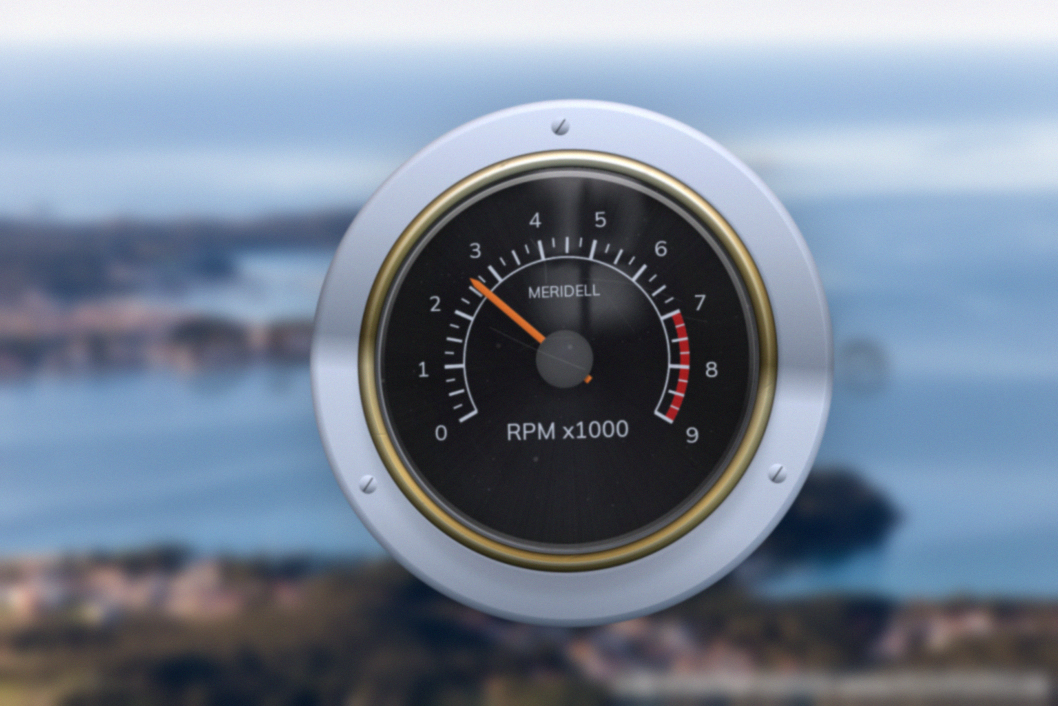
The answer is 2625 rpm
